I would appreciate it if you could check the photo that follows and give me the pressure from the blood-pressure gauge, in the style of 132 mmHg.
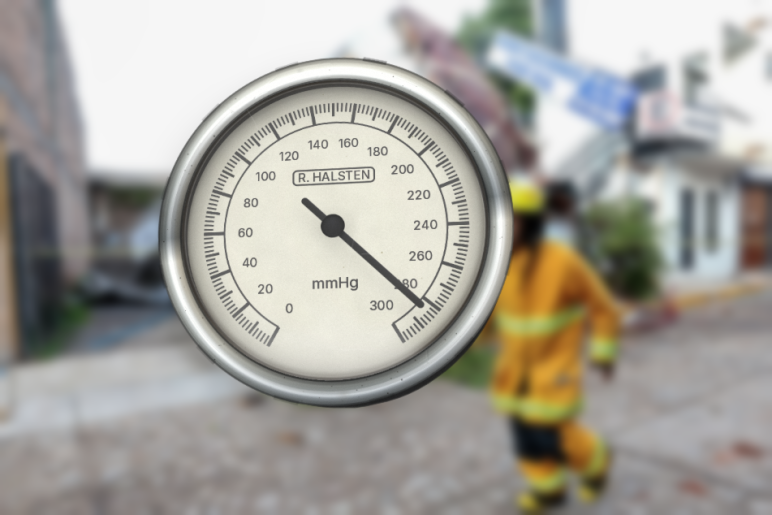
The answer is 284 mmHg
